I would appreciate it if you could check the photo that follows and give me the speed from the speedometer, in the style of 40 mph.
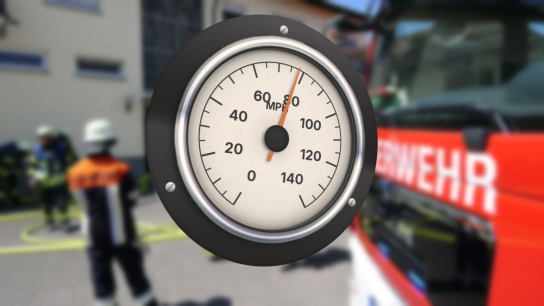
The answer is 77.5 mph
